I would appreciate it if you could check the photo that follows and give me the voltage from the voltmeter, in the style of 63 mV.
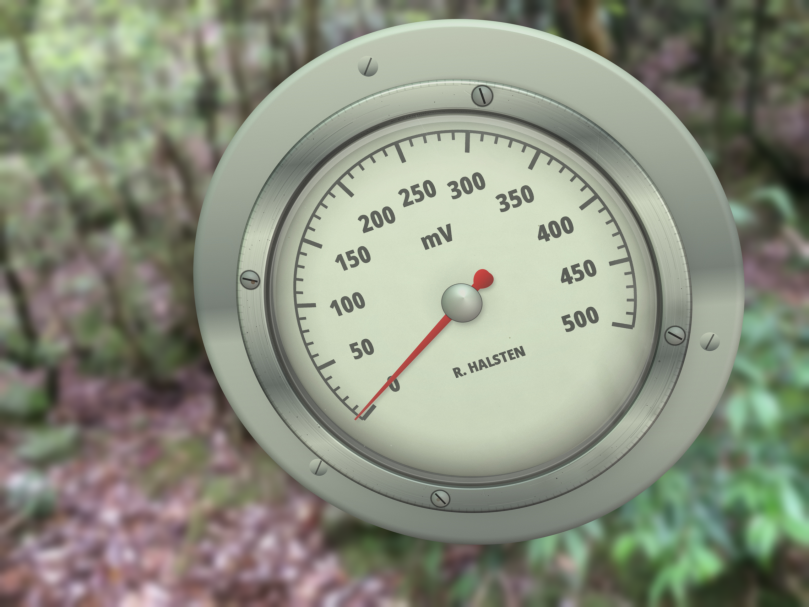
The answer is 5 mV
